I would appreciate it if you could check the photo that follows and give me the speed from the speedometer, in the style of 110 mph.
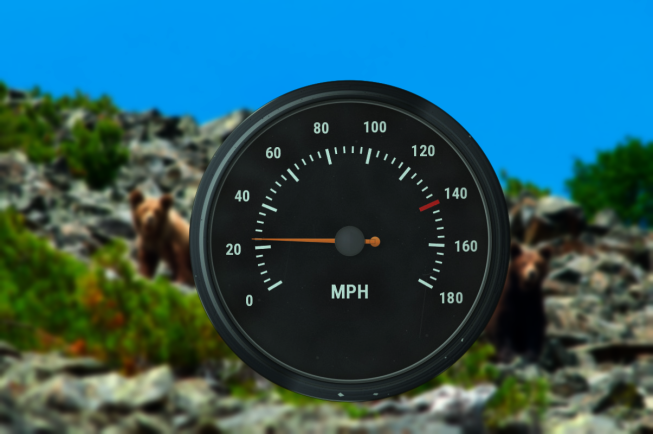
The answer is 24 mph
